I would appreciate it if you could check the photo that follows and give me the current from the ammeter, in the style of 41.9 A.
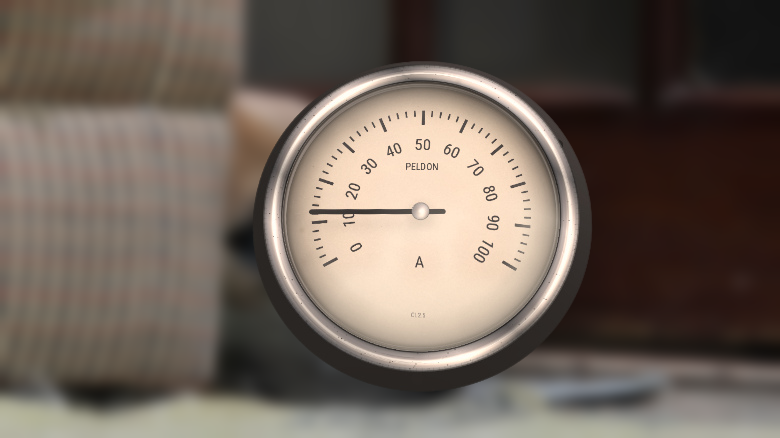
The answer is 12 A
